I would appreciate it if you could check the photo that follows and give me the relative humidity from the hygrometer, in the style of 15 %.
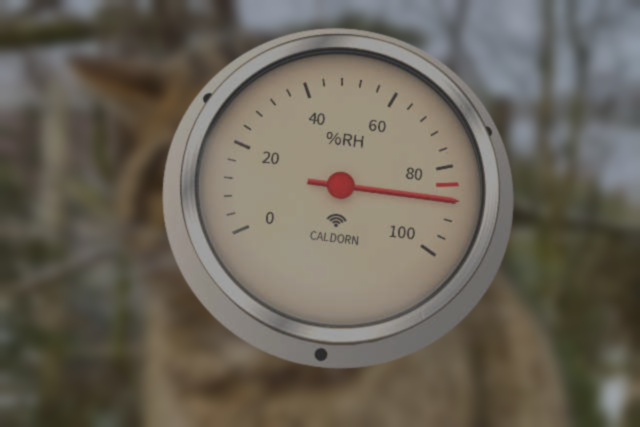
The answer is 88 %
